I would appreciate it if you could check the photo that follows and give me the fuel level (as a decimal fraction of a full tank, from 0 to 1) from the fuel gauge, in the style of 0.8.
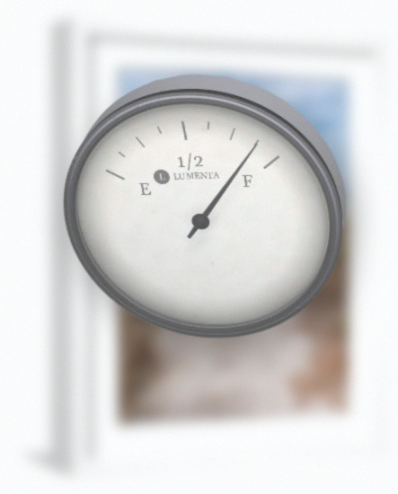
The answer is 0.875
